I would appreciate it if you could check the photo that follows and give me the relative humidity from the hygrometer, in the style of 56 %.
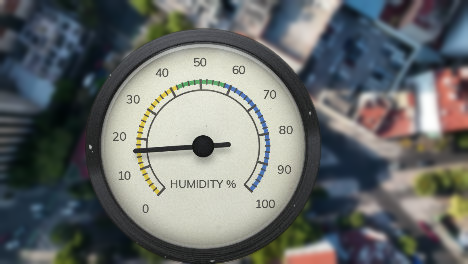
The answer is 16 %
